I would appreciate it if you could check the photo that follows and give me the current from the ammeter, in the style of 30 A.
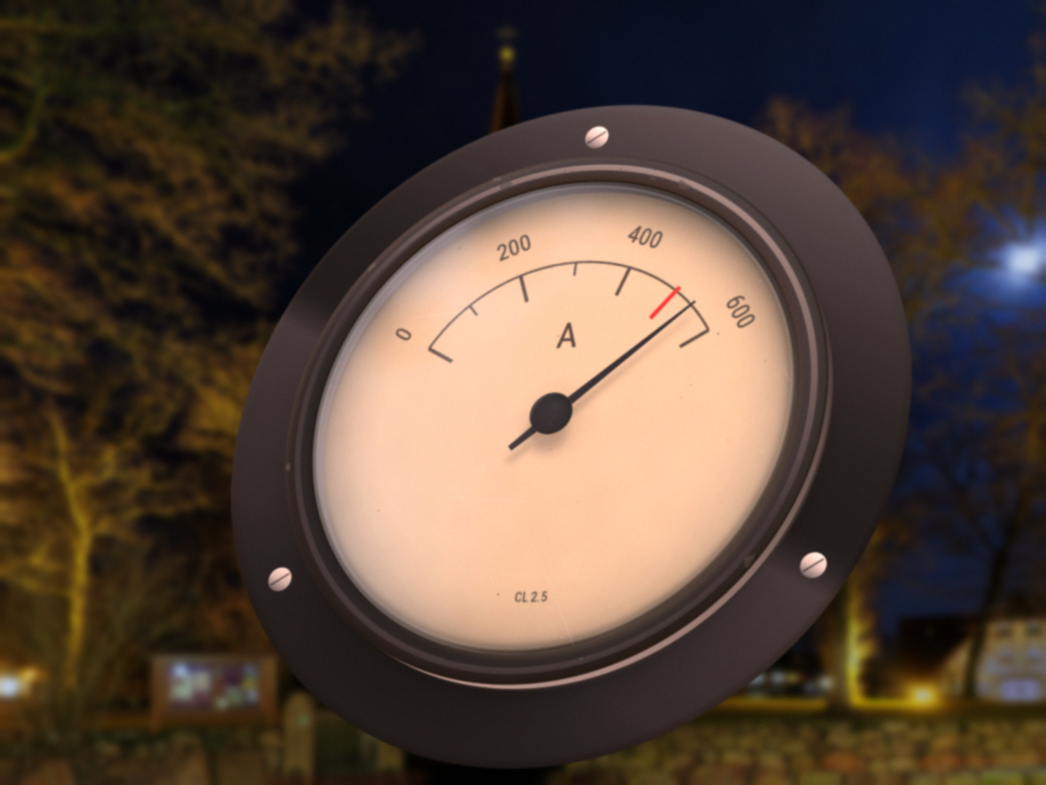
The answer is 550 A
